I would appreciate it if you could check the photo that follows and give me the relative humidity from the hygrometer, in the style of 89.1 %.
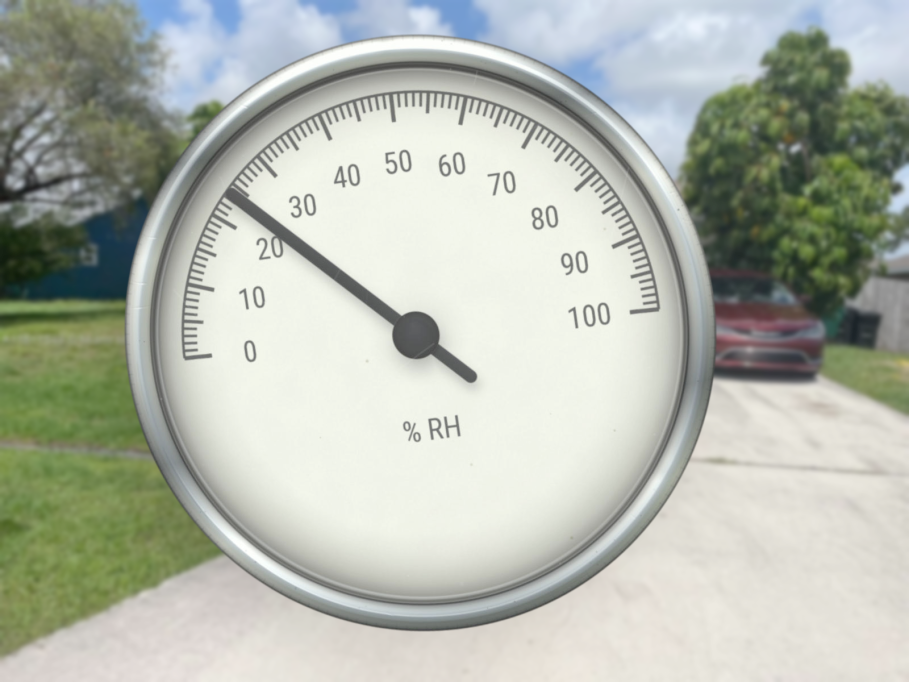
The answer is 24 %
